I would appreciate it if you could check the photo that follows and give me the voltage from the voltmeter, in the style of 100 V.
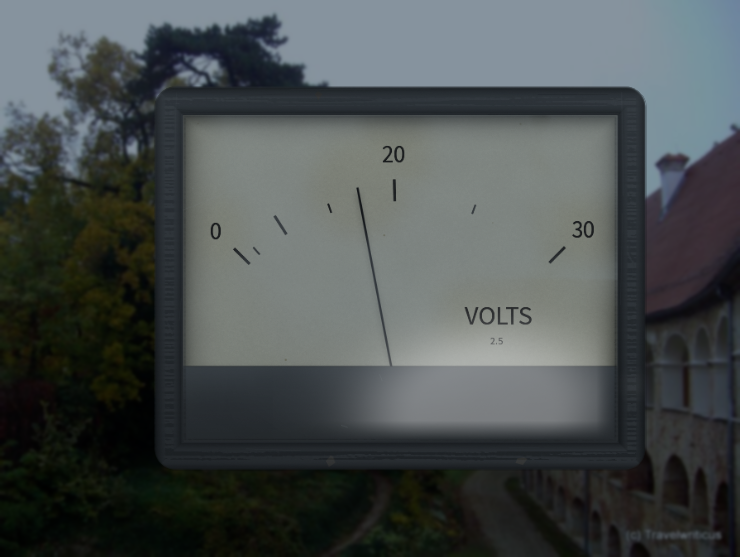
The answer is 17.5 V
